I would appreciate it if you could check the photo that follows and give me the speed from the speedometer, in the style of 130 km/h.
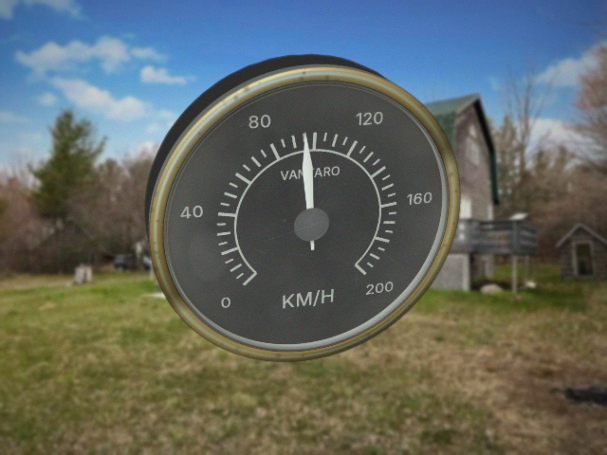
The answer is 95 km/h
